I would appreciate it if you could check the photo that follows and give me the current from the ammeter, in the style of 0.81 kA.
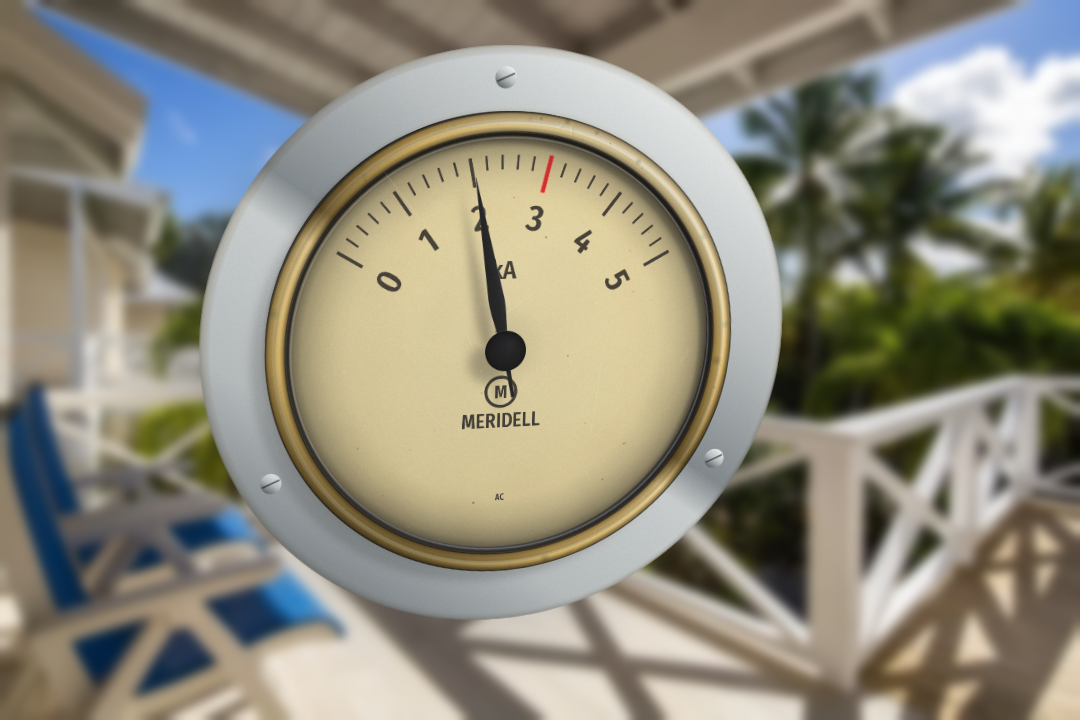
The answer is 2 kA
